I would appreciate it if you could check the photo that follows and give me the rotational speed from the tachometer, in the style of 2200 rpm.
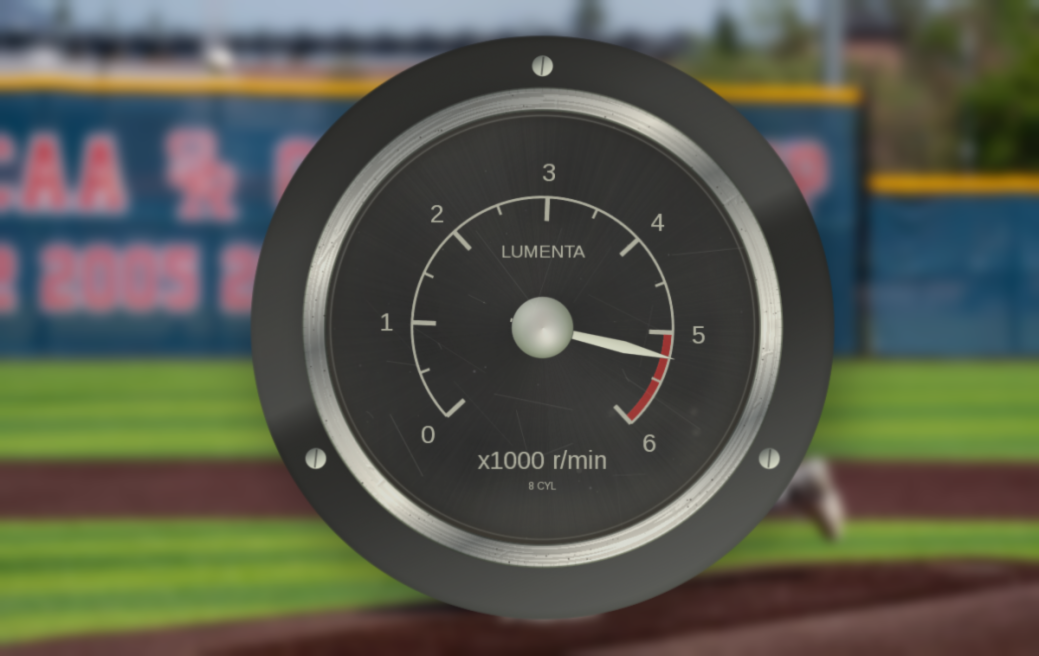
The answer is 5250 rpm
